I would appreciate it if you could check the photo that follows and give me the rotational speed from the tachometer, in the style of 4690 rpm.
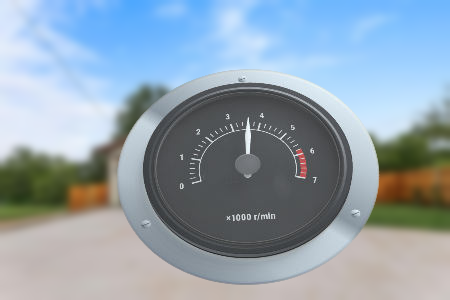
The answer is 3600 rpm
